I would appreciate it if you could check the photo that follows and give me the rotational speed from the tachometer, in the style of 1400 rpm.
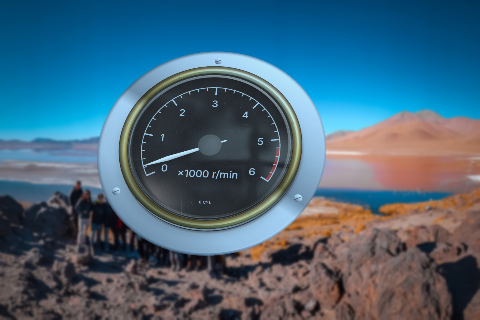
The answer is 200 rpm
